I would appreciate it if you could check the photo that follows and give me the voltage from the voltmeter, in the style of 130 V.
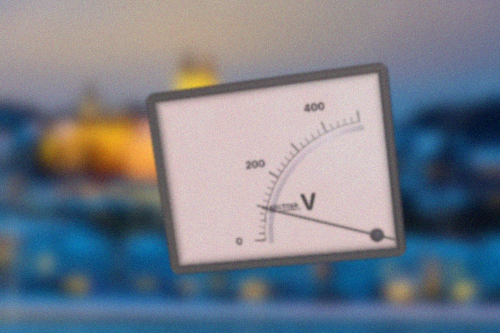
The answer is 100 V
